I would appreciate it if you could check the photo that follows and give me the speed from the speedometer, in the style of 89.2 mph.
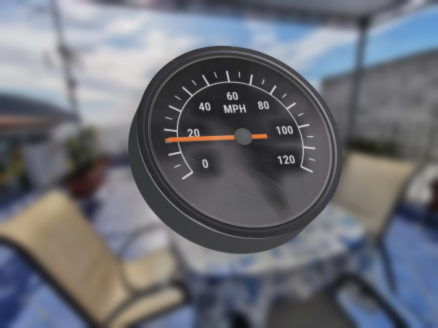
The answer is 15 mph
